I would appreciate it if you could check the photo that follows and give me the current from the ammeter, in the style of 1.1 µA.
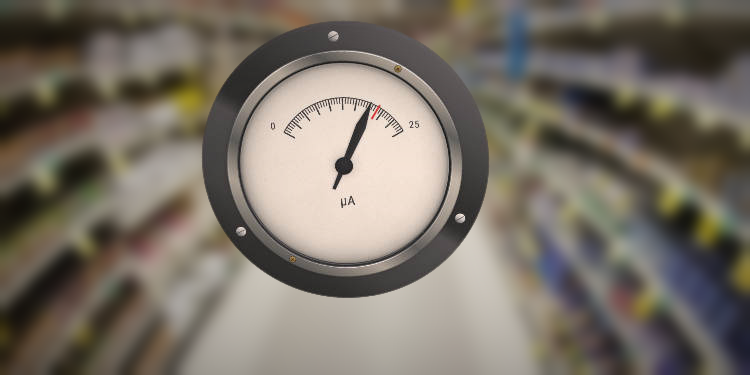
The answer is 17.5 µA
